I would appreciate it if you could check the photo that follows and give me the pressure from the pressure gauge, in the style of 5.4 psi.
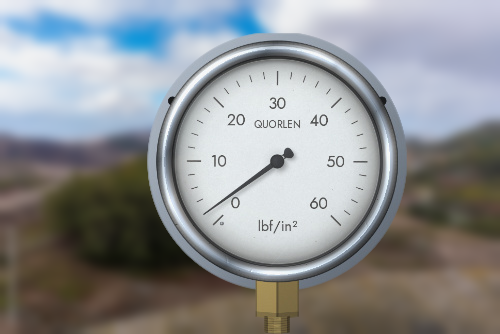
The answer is 2 psi
